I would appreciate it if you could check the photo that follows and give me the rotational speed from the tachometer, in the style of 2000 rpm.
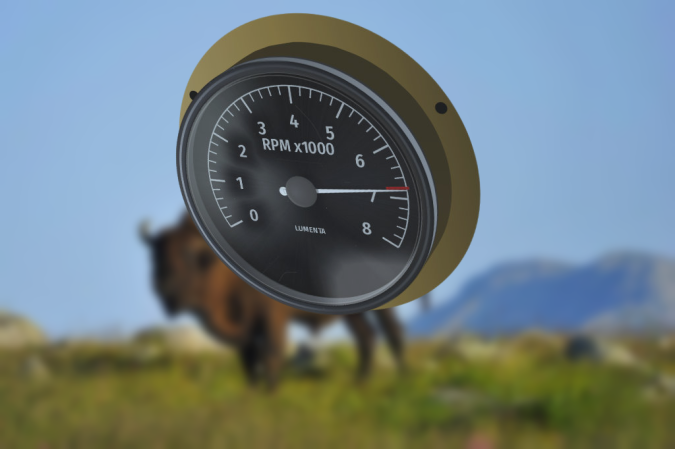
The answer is 6800 rpm
